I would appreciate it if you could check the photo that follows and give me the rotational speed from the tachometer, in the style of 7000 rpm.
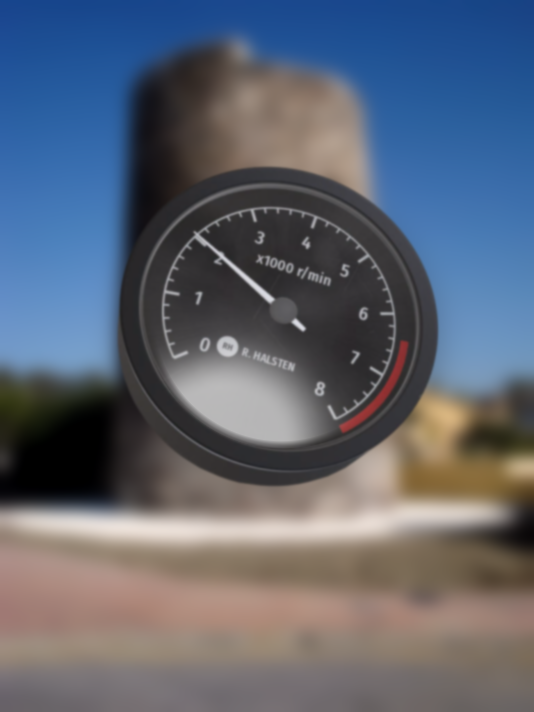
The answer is 2000 rpm
